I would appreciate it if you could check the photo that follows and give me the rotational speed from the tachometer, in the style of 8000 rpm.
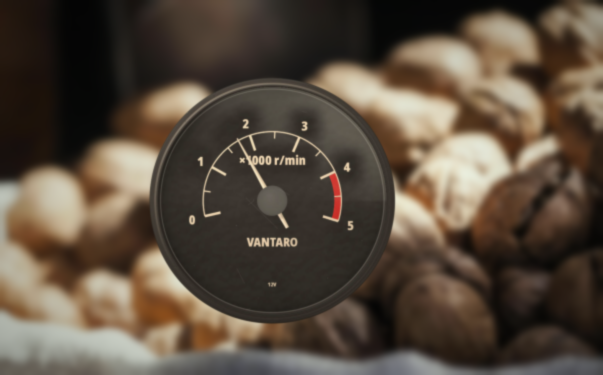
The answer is 1750 rpm
